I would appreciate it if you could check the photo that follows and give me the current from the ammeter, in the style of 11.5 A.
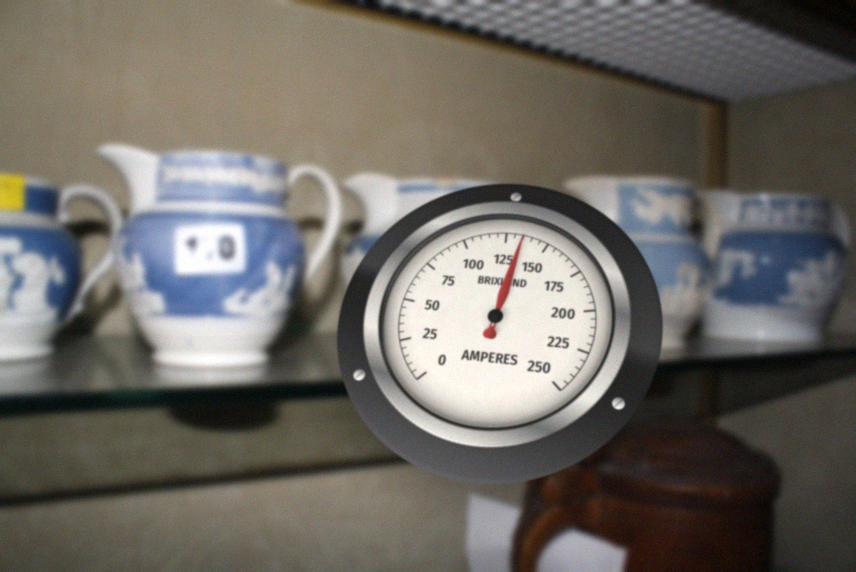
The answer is 135 A
